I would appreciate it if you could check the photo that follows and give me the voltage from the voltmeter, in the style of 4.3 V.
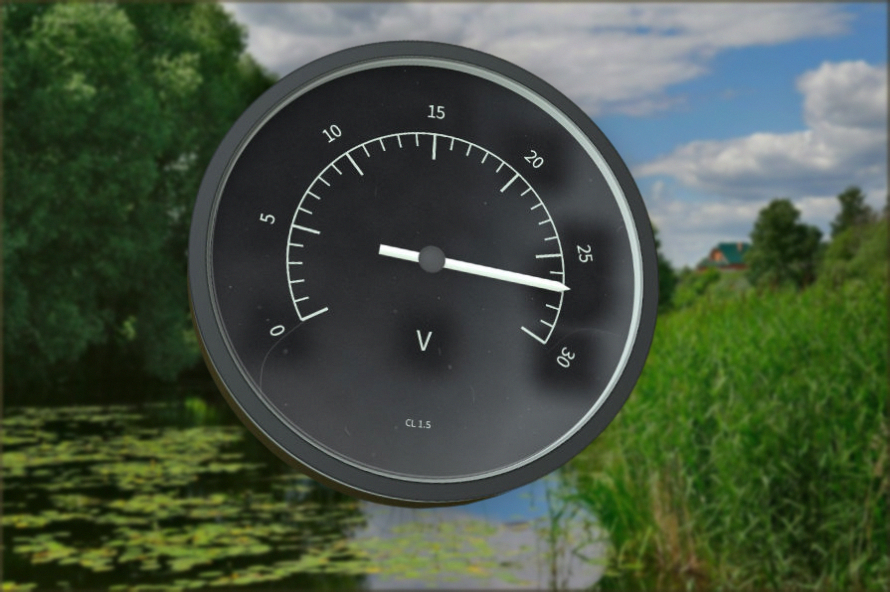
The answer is 27 V
